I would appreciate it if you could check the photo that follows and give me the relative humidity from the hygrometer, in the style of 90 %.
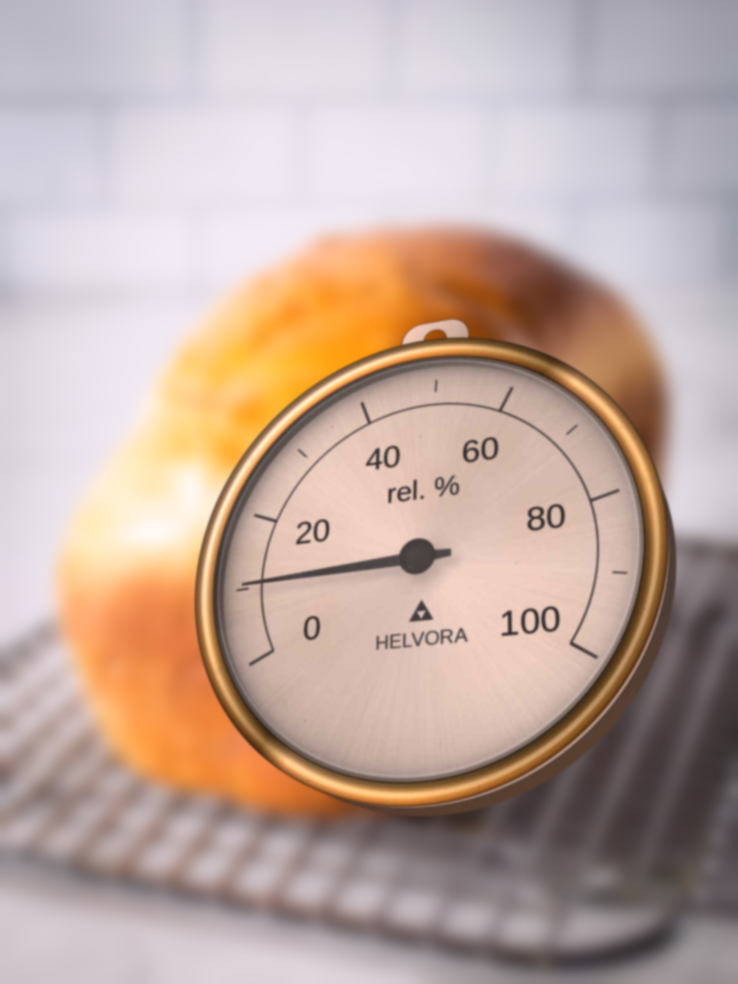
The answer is 10 %
